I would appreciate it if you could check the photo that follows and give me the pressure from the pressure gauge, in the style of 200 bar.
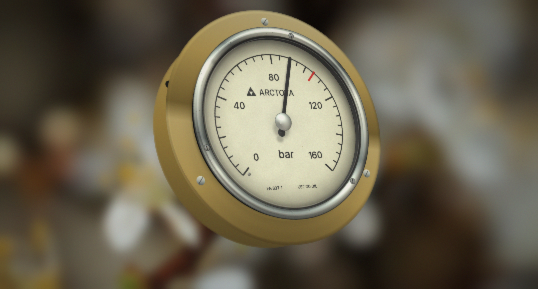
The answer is 90 bar
